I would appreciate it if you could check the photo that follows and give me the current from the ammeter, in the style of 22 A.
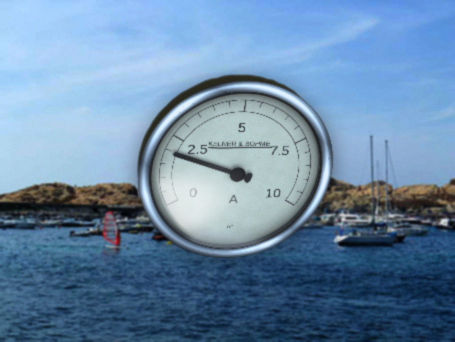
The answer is 2 A
